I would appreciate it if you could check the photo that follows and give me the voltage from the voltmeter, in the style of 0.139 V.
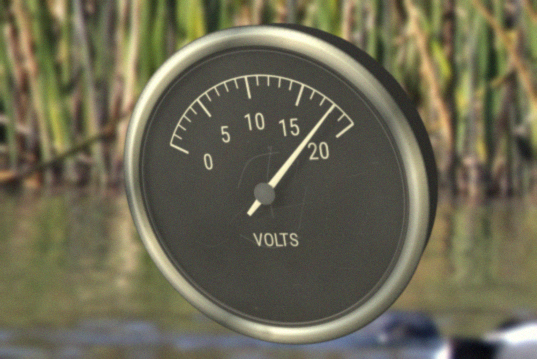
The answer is 18 V
